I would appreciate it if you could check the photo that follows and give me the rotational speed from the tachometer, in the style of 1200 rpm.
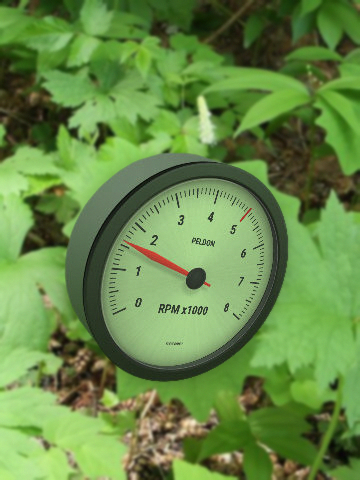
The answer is 1600 rpm
